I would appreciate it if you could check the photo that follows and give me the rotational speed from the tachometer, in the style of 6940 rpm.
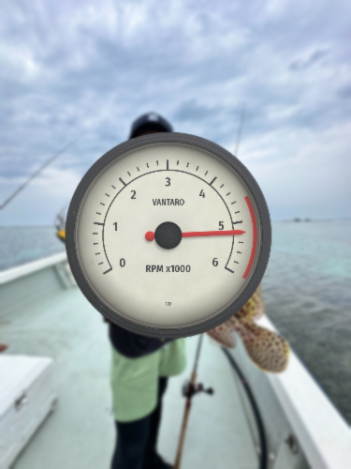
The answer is 5200 rpm
